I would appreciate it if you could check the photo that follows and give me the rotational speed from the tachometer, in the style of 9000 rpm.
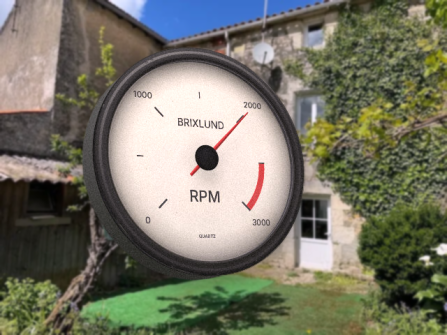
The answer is 2000 rpm
